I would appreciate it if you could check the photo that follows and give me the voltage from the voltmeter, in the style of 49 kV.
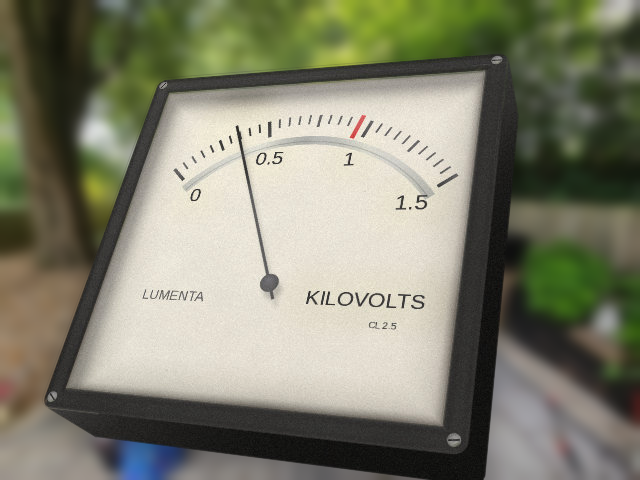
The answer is 0.35 kV
